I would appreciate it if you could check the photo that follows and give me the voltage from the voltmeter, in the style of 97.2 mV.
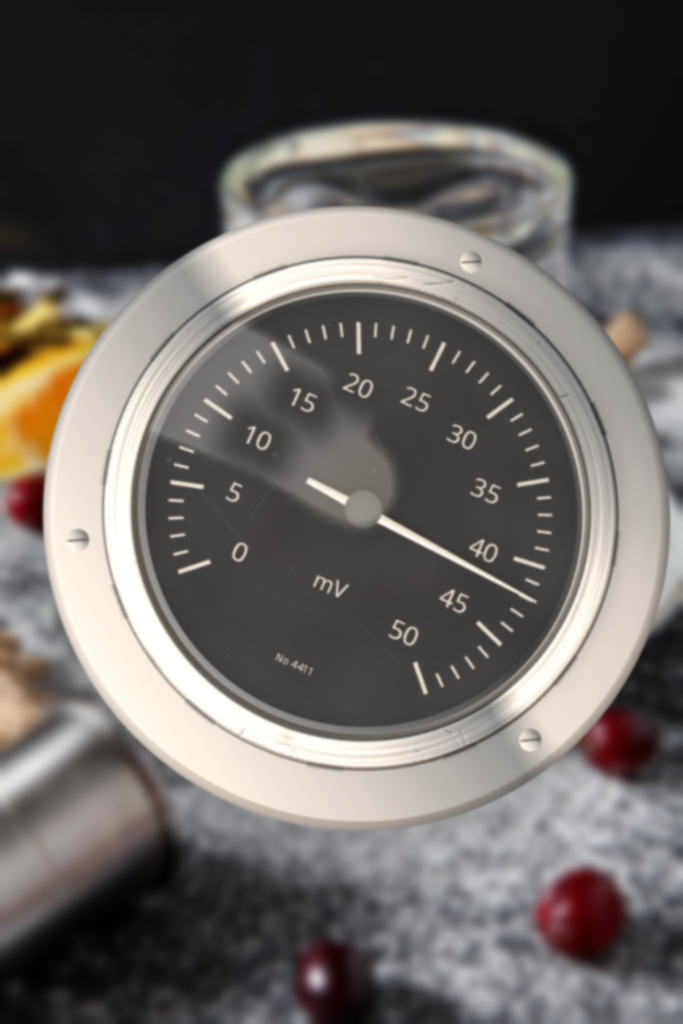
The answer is 42 mV
